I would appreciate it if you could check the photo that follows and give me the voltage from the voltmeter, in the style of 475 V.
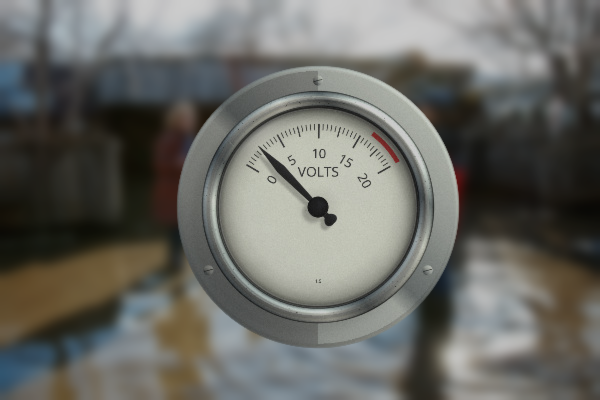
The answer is 2.5 V
